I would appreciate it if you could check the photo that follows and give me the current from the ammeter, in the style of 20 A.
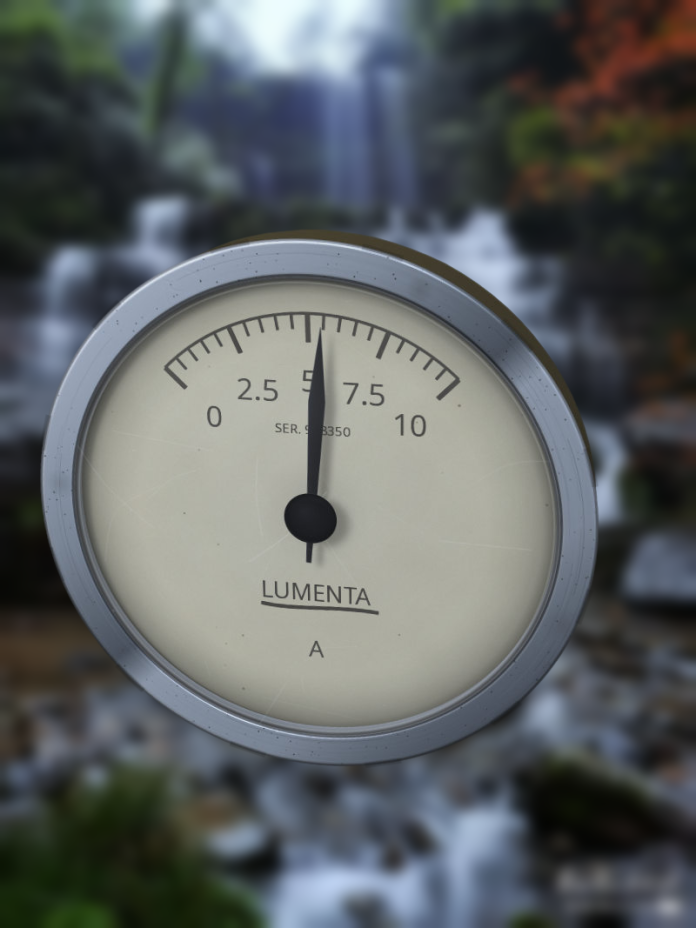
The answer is 5.5 A
